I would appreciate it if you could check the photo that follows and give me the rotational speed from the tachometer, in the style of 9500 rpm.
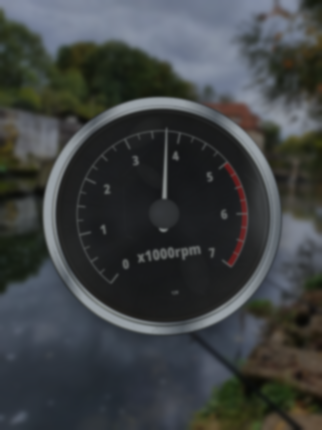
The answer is 3750 rpm
